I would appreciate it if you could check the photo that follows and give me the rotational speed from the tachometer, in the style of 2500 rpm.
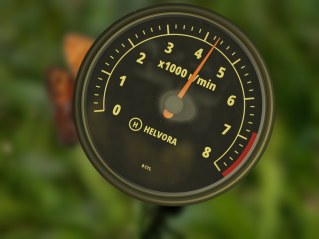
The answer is 4300 rpm
